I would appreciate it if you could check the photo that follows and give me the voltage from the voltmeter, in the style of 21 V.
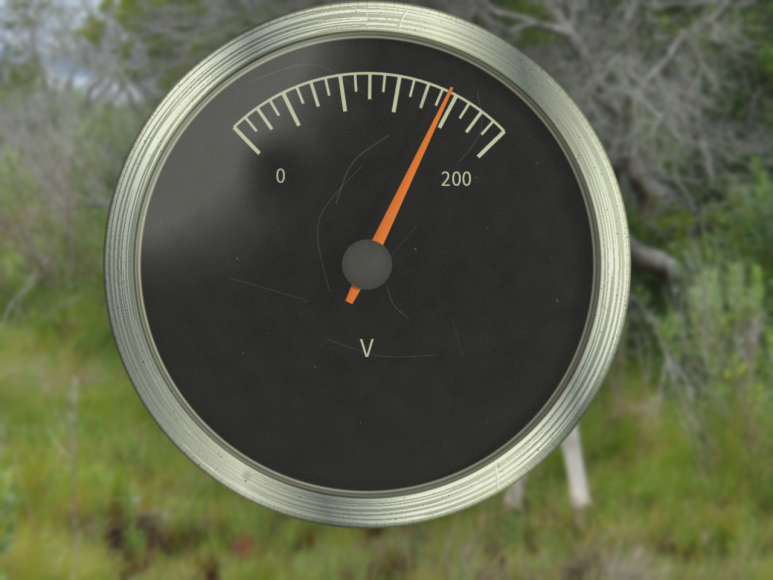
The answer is 155 V
